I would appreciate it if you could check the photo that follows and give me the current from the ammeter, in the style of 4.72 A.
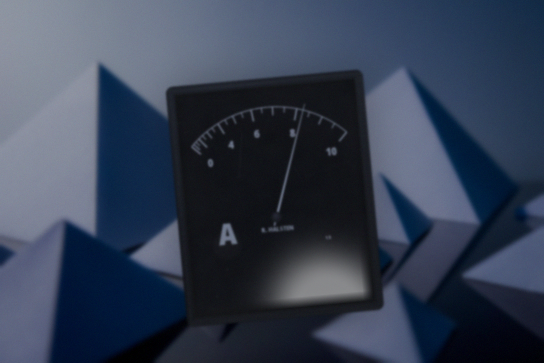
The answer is 8.25 A
